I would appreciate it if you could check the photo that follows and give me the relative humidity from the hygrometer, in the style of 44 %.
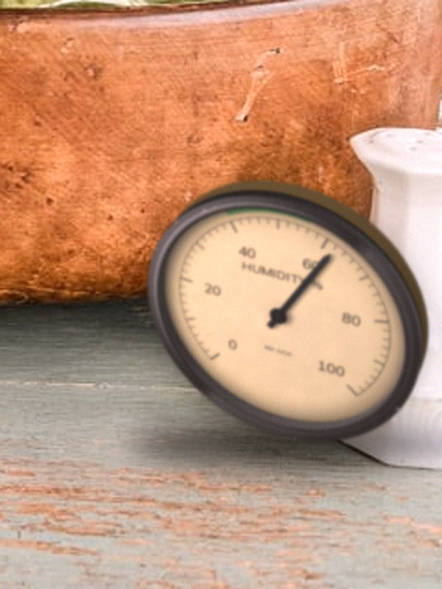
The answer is 62 %
